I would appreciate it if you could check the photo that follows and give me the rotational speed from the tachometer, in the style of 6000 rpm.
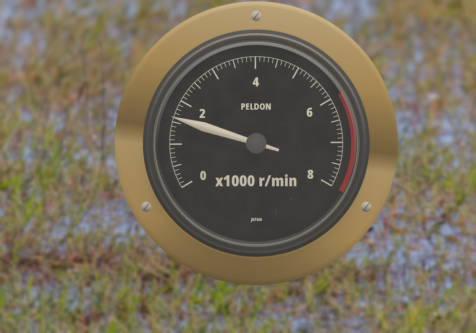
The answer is 1600 rpm
